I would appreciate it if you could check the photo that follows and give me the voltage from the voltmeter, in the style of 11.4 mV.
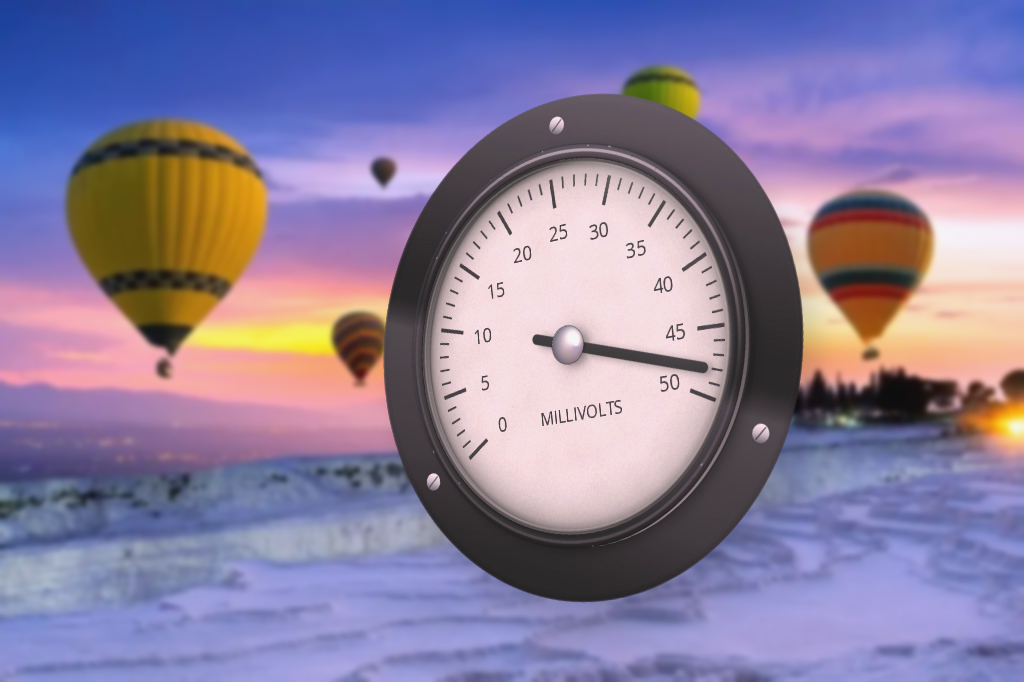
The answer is 48 mV
